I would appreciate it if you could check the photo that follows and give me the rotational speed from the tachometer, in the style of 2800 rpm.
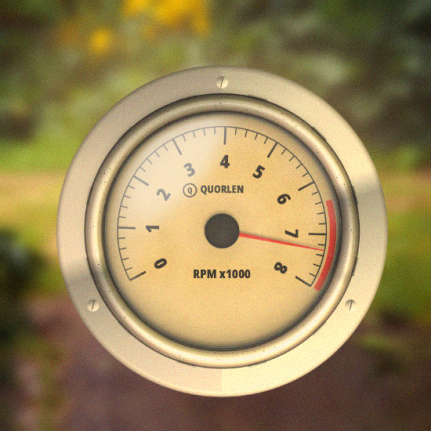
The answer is 7300 rpm
